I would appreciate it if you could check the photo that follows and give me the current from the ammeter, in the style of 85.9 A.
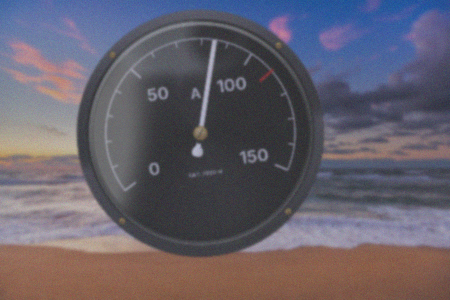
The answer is 85 A
